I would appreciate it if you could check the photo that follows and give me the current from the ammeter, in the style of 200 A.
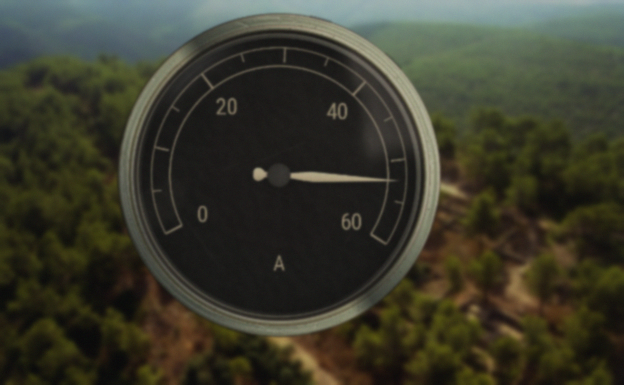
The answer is 52.5 A
